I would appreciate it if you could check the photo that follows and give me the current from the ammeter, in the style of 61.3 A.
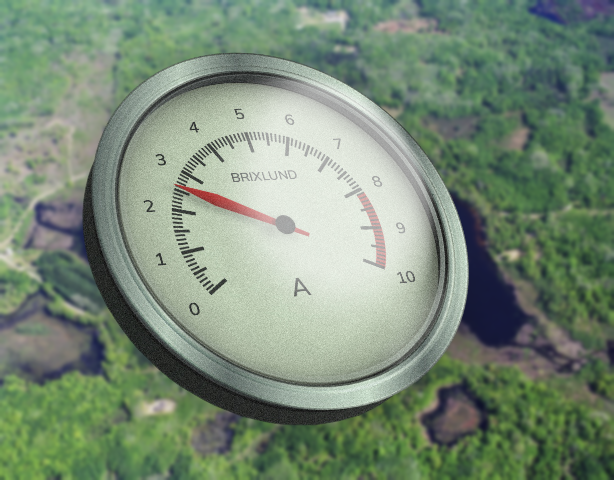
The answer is 2.5 A
